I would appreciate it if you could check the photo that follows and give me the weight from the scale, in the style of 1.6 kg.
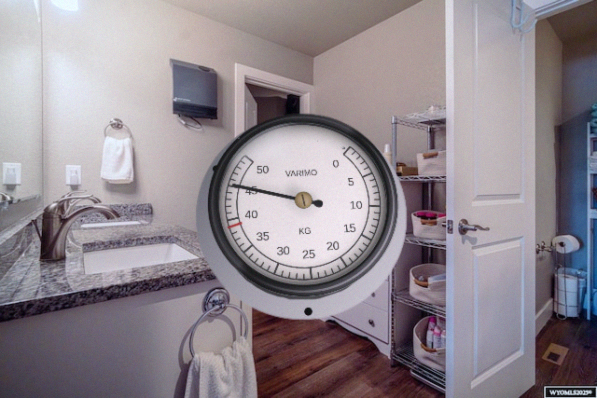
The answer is 45 kg
